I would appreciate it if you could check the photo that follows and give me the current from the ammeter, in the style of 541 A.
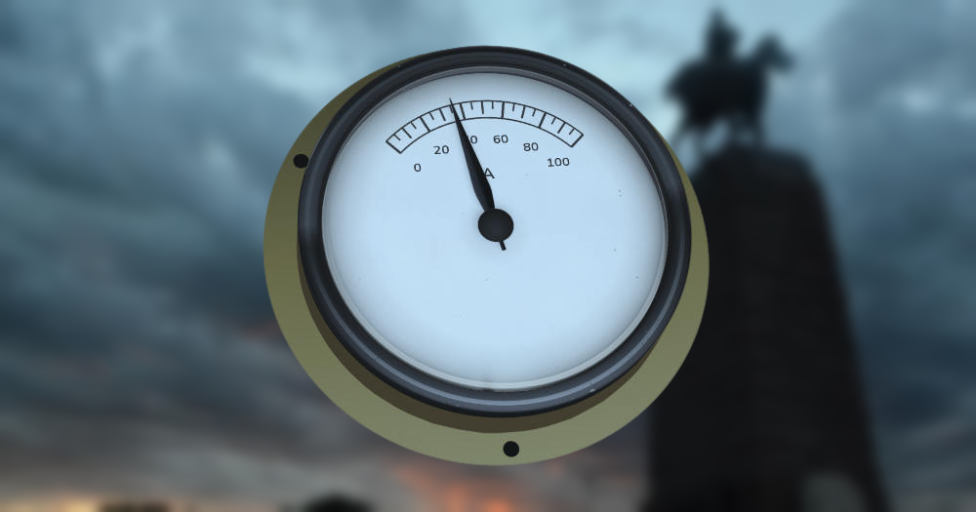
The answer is 35 A
